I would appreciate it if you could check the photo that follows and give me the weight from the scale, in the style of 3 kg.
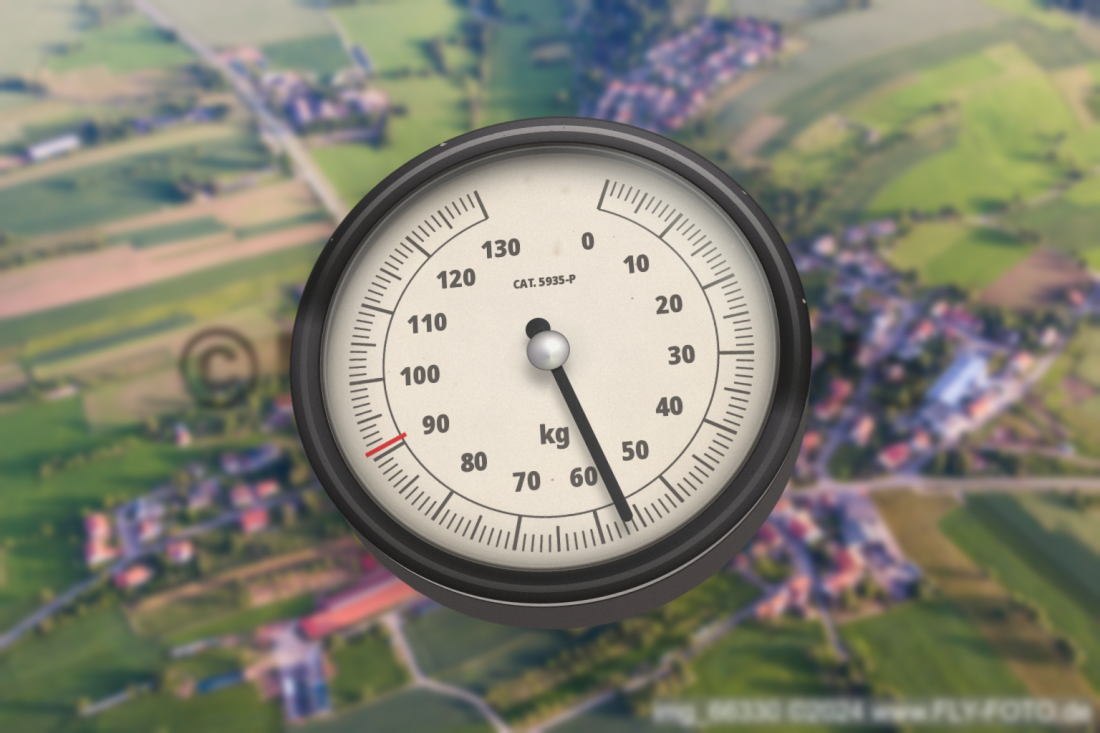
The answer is 56.5 kg
